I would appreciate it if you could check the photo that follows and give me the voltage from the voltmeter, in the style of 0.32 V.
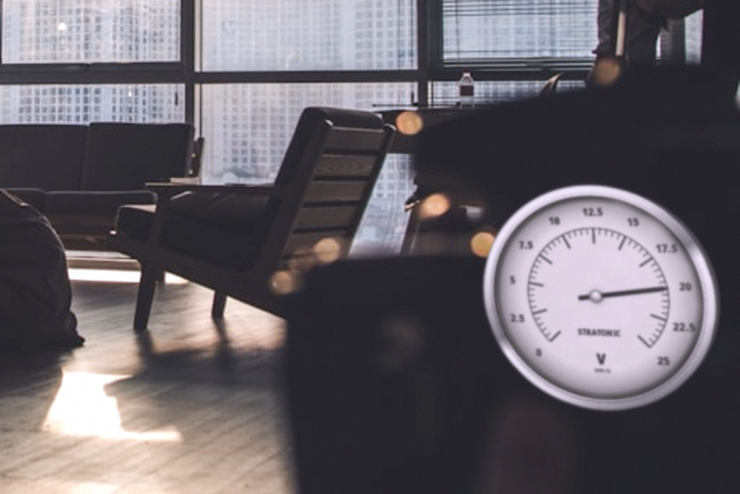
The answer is 20 V
